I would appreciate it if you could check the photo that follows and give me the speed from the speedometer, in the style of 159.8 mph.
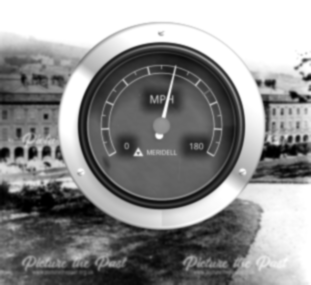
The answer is 100 mph
